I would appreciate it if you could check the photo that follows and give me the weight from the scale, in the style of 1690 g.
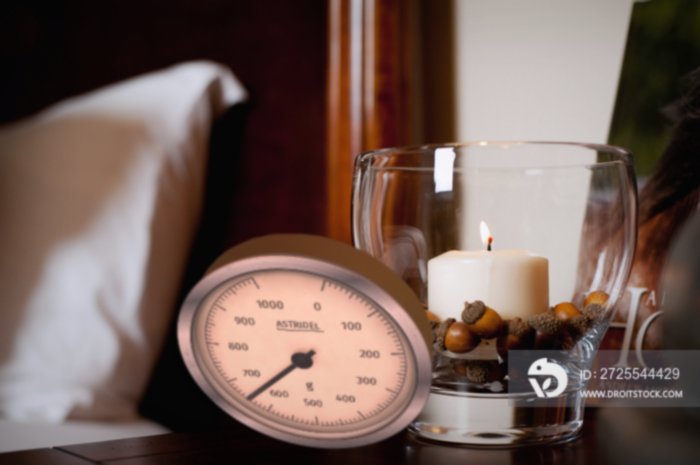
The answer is 650 g
